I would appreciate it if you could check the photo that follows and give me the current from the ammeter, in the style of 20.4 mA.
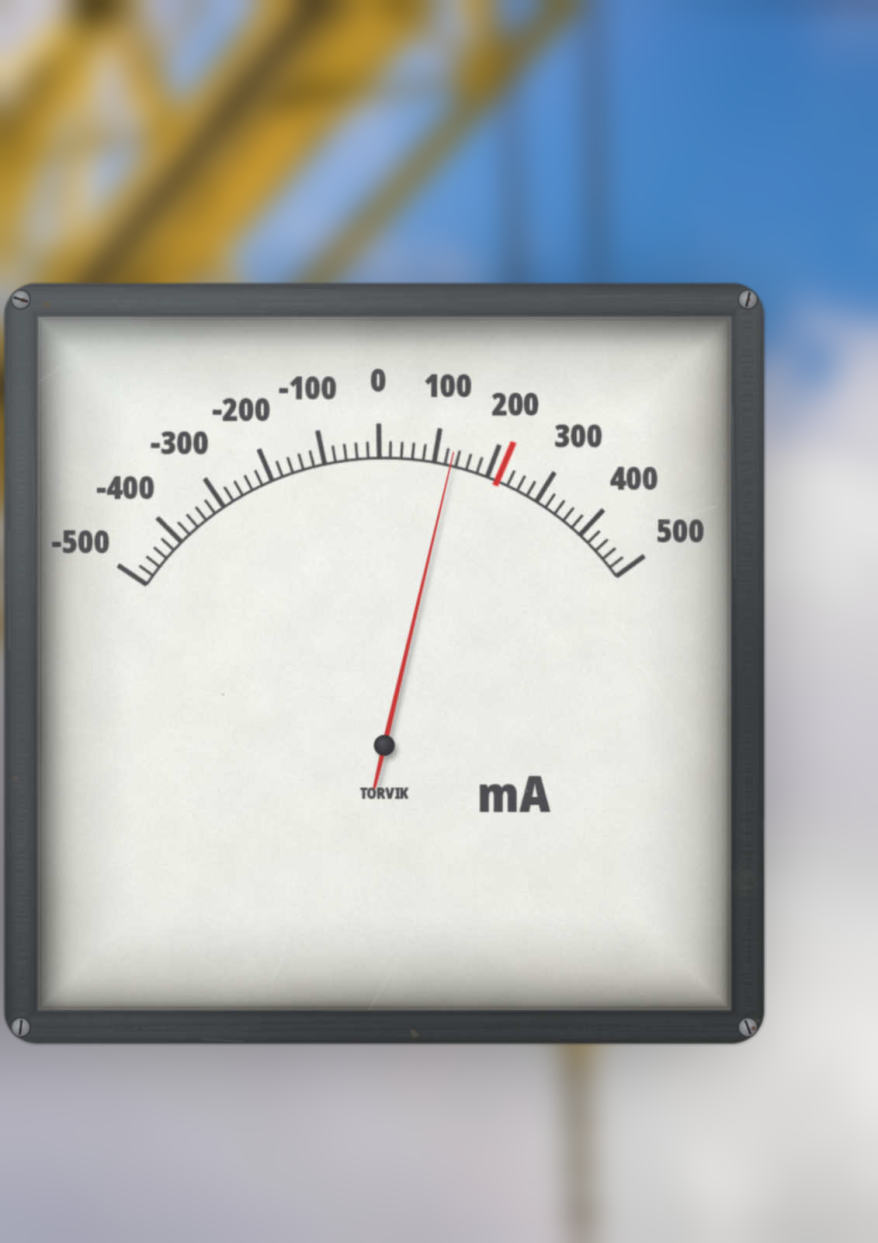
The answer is 130 mA
